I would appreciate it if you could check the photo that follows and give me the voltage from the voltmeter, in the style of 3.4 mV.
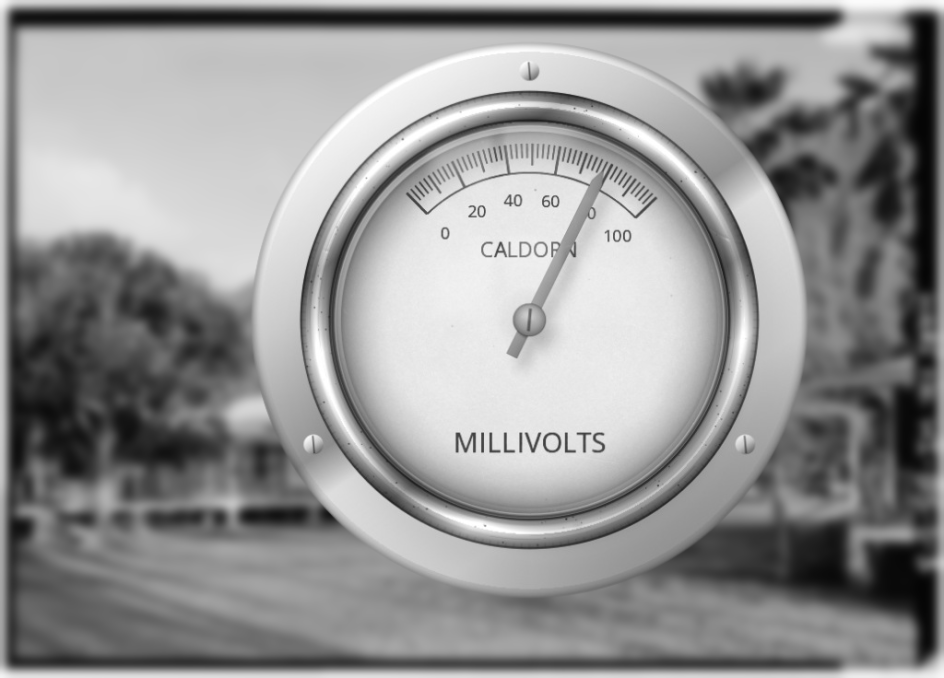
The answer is 78 mV
